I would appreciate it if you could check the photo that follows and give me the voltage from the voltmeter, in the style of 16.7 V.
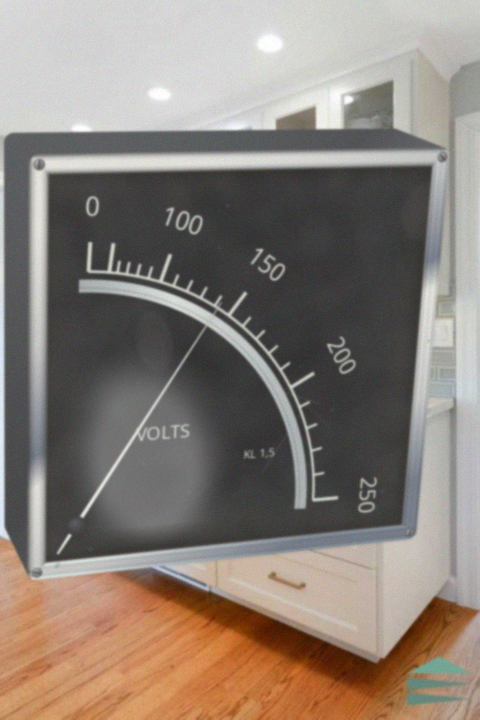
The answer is 140 V
